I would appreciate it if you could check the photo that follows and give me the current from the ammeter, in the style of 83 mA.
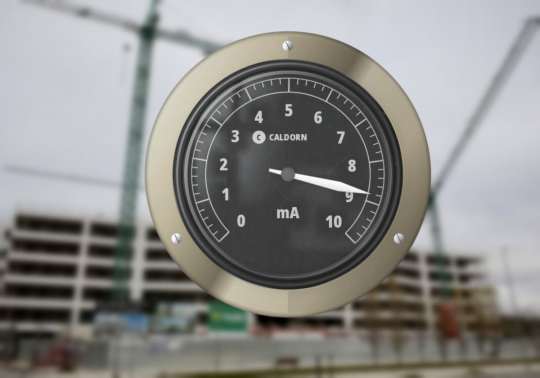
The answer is 8.8 mA
